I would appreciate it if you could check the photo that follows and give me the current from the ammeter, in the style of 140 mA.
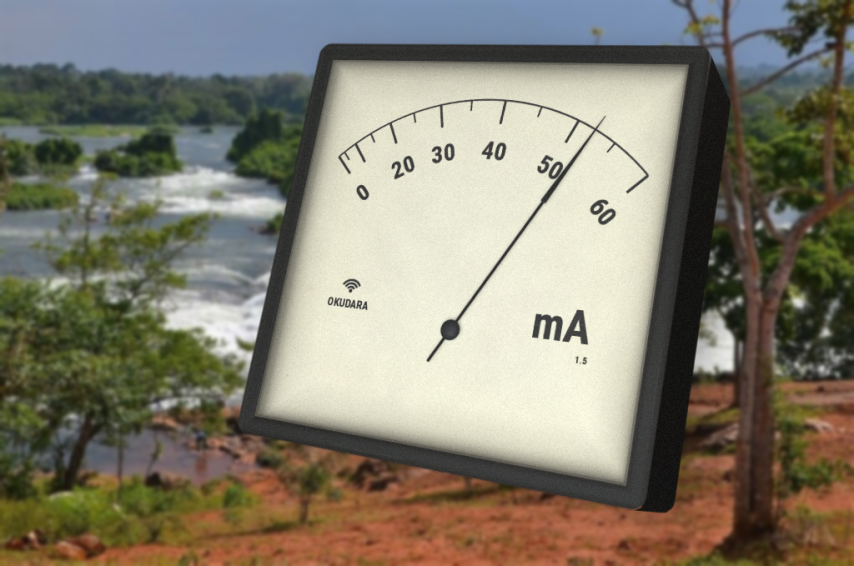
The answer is 52.5 mA
